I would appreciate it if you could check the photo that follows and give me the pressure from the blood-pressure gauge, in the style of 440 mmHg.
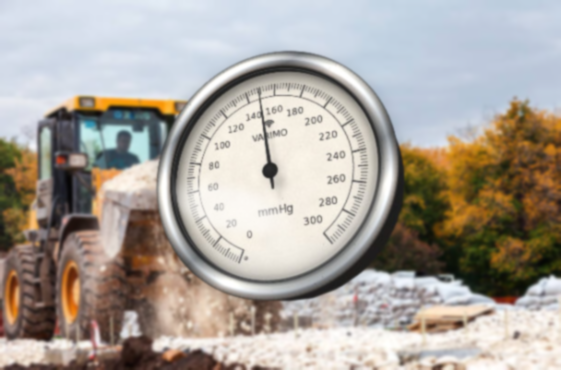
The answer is 150 mmHg
